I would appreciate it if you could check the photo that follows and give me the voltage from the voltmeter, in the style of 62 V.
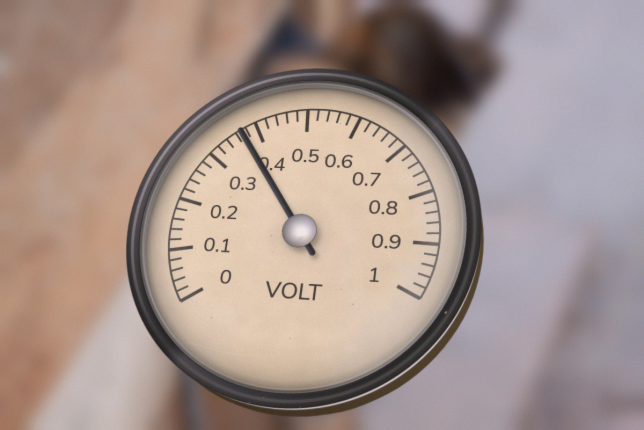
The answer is 0.37 V
